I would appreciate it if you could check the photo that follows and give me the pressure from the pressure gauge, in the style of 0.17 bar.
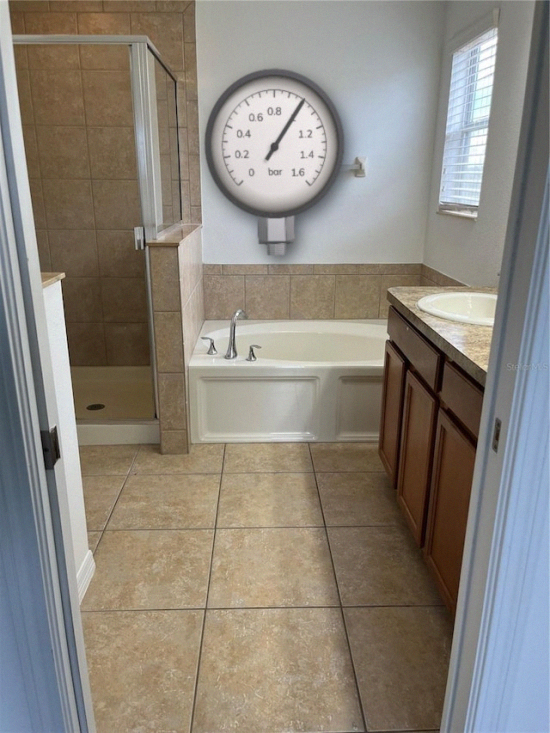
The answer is 1 bar
